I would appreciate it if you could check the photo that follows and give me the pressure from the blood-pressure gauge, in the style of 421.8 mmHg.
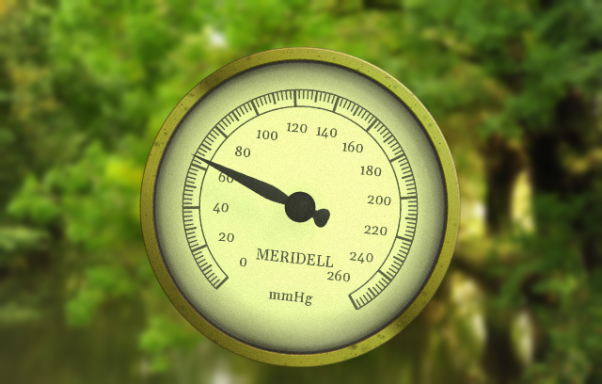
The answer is 64 mmHg
